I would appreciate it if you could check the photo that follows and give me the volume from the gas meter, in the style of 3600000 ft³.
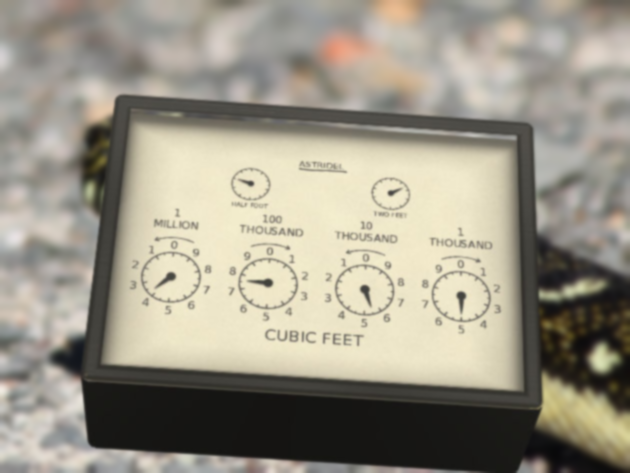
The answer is 375500 ft³
